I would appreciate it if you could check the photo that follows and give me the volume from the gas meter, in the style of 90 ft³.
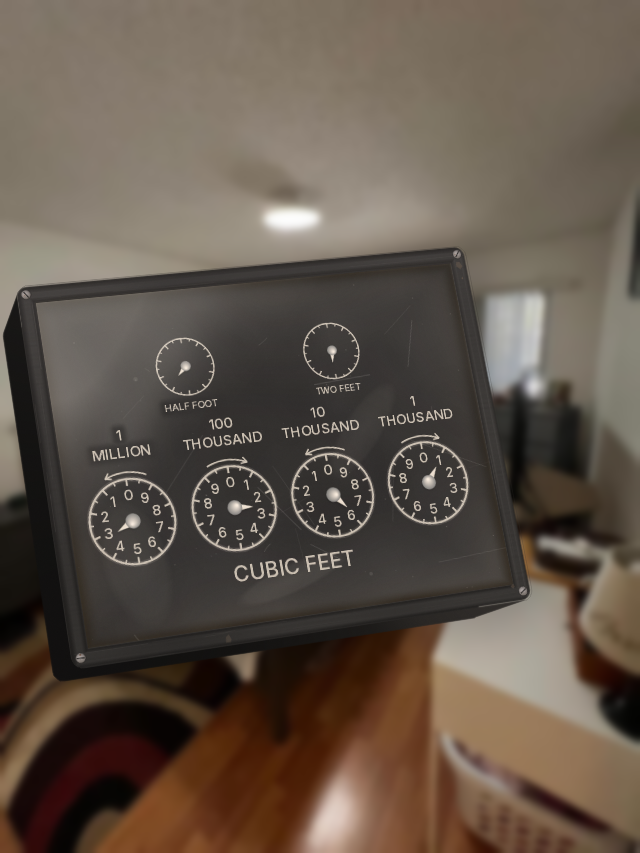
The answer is 326100 ft³
